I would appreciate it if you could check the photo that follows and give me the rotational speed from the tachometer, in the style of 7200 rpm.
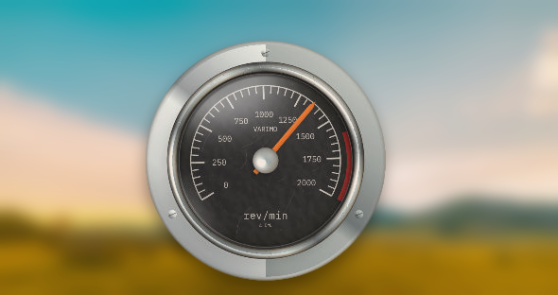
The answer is 1350 rpm
